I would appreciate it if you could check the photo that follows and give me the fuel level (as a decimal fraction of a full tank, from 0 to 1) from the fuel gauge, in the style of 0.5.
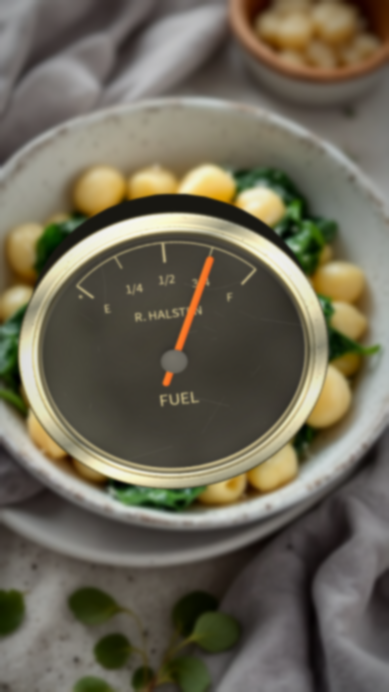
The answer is 0.75
